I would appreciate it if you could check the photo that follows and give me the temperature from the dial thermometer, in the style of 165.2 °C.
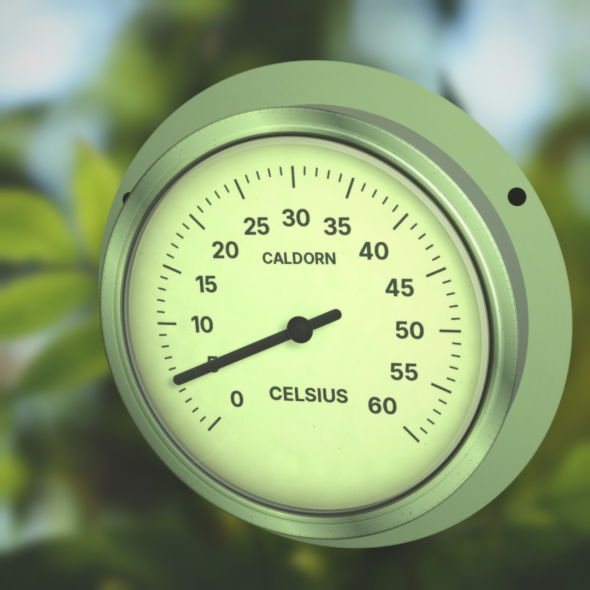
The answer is 5 °C
